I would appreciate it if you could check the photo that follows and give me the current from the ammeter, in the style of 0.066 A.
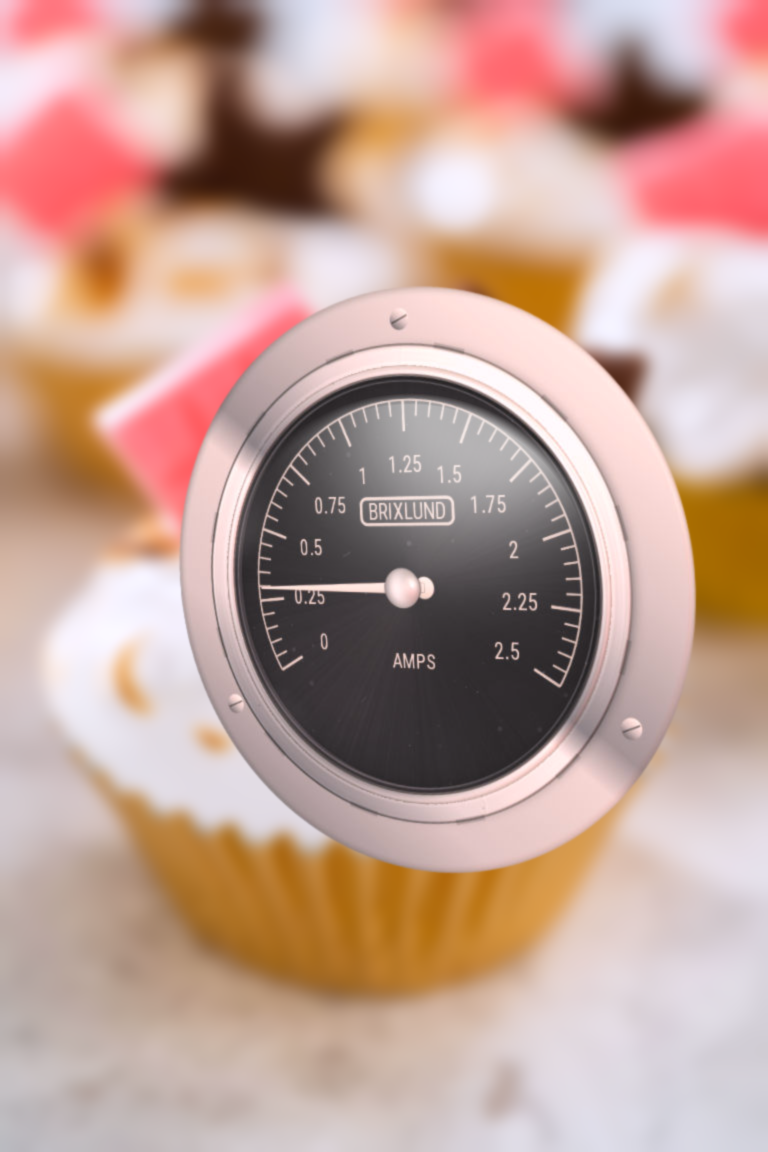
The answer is 0.3 A
